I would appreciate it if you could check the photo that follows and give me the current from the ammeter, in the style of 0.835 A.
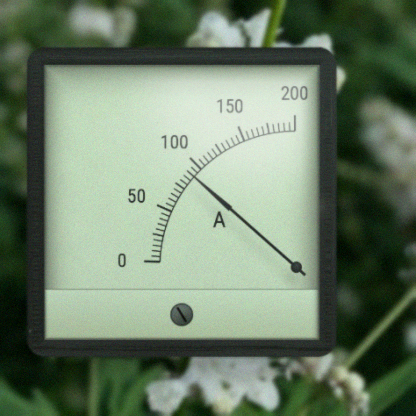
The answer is 90 A
